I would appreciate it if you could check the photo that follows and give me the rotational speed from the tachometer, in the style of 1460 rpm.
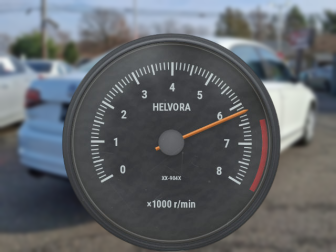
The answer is 6200 rpm
